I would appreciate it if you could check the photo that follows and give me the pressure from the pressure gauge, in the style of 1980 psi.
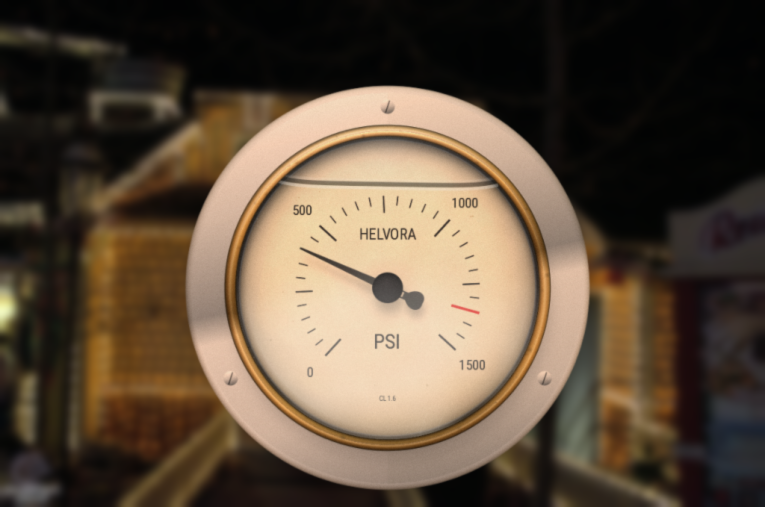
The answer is 400 psi
